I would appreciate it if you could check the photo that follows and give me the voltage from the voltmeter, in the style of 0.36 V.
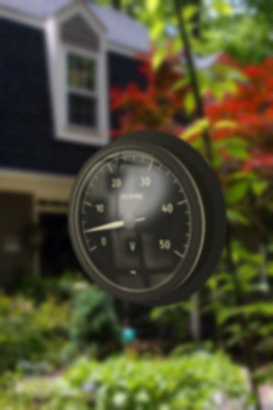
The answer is 4 V
